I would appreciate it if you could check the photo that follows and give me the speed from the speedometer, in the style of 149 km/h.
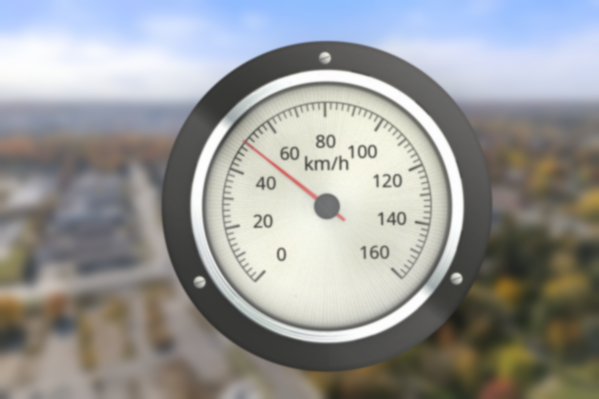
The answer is 50 km/h
